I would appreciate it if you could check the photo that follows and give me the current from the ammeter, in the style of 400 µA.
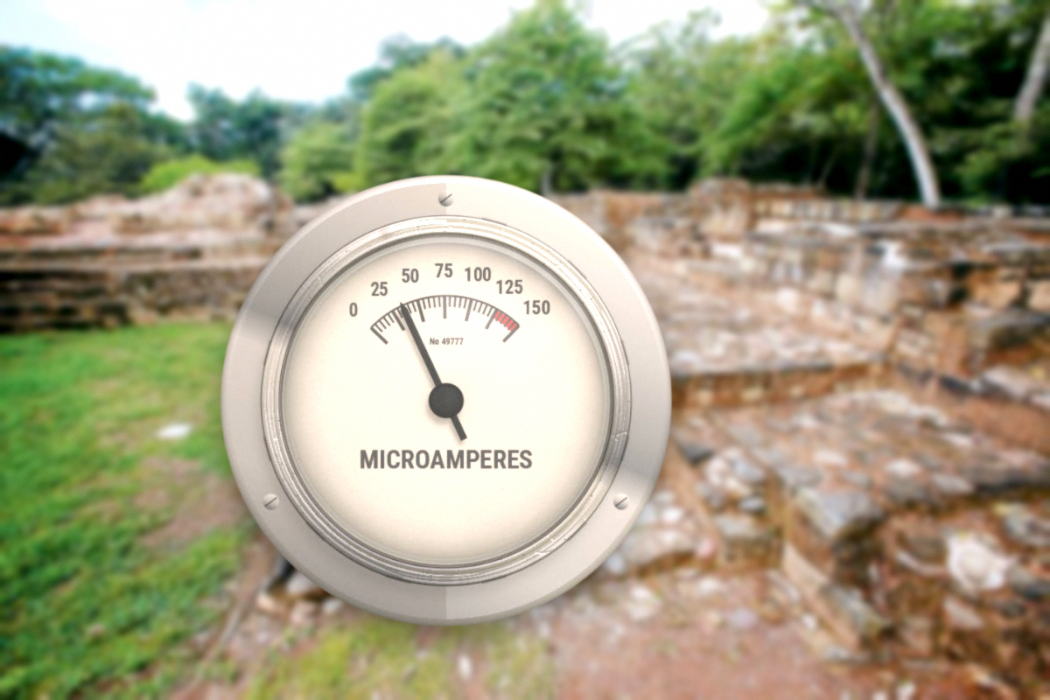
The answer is 35 µA
